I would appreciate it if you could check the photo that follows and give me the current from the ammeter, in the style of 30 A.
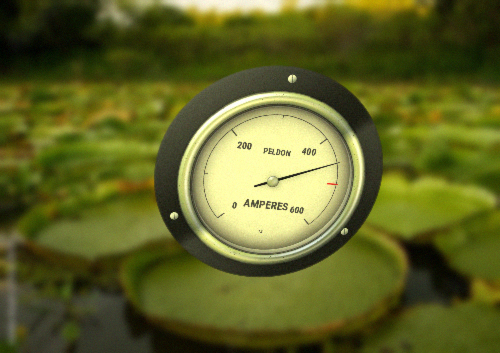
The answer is 450 A
